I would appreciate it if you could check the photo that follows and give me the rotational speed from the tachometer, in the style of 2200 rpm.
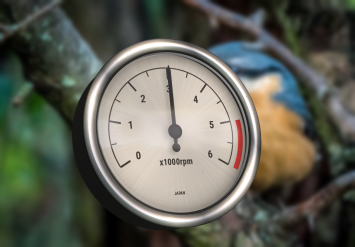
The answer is 3000 rpm
